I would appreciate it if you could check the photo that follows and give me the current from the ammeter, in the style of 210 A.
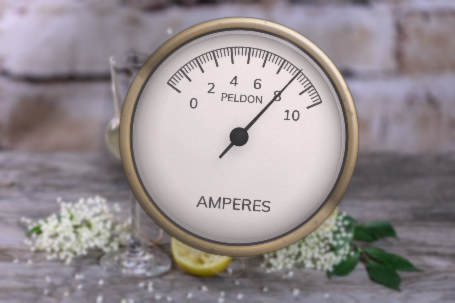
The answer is 8 A
